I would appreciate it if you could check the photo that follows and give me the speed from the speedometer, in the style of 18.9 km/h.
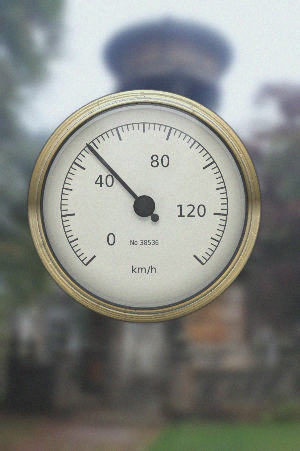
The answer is 48 km/h
